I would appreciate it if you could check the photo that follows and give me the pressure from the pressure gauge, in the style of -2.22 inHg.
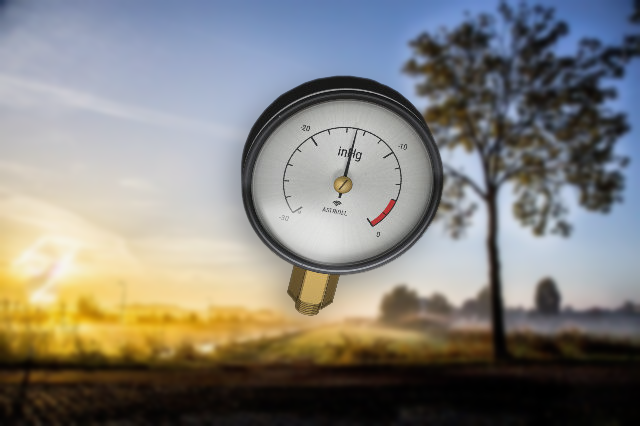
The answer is -15 inHg
